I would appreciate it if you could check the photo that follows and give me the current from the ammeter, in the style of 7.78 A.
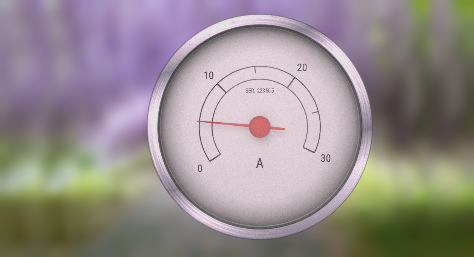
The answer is 5 A
